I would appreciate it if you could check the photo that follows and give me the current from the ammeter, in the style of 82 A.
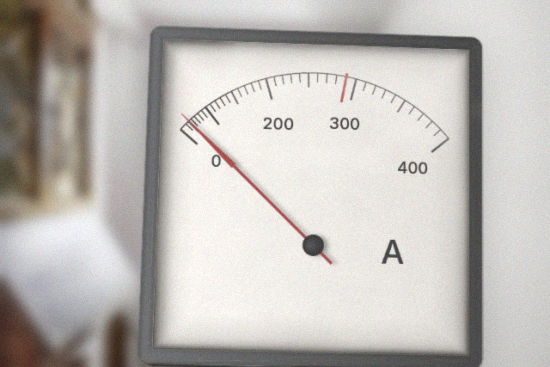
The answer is 50 A
